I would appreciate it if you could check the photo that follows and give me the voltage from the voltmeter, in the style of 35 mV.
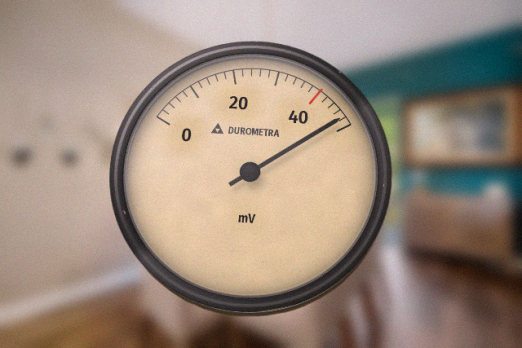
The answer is 48 mV
